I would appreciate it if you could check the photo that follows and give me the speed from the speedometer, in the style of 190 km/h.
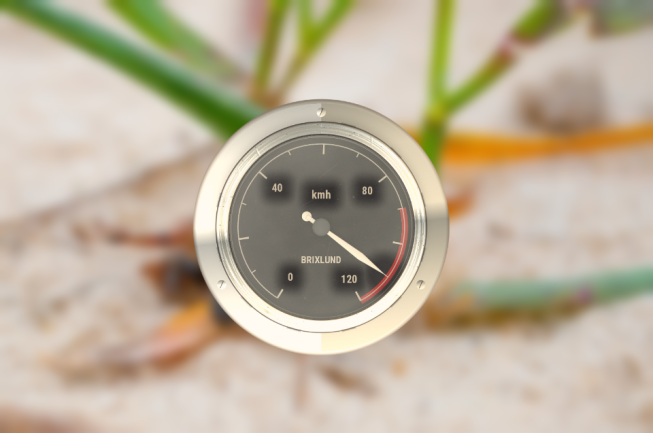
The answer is 110 km/h
